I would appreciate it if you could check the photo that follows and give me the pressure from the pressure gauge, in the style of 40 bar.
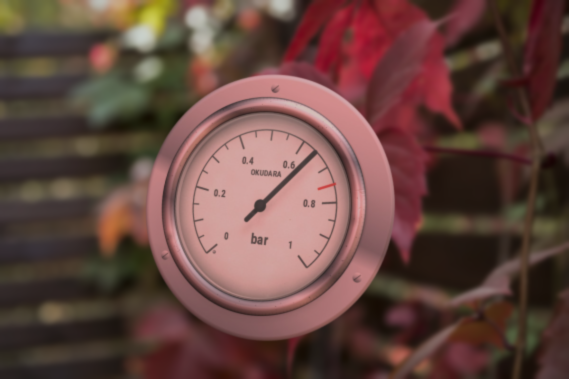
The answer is 0.65 bar
